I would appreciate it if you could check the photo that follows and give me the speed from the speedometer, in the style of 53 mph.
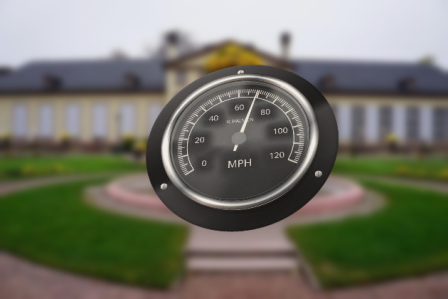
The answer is 70 mph
